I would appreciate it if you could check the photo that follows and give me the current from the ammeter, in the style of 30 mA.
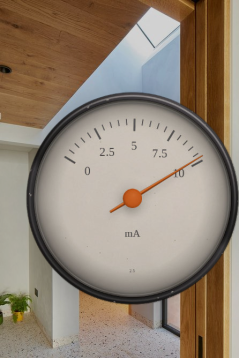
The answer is 9.75 mA
